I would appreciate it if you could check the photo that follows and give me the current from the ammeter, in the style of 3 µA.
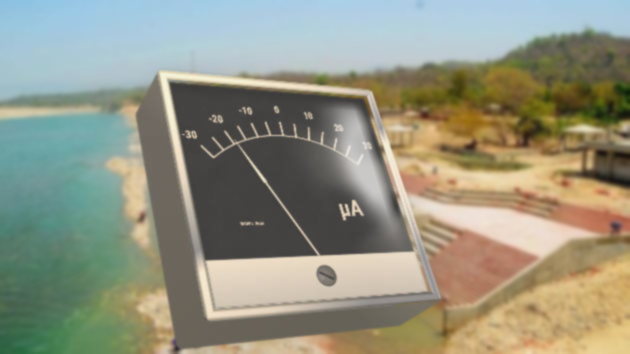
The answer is -20 µA
